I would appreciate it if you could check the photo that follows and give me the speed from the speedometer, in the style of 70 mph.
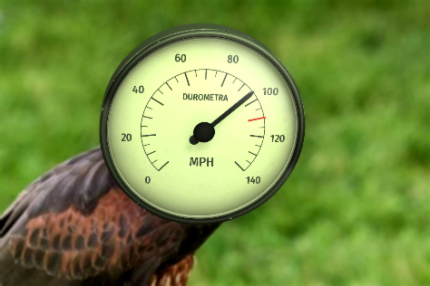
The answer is 95 mph
